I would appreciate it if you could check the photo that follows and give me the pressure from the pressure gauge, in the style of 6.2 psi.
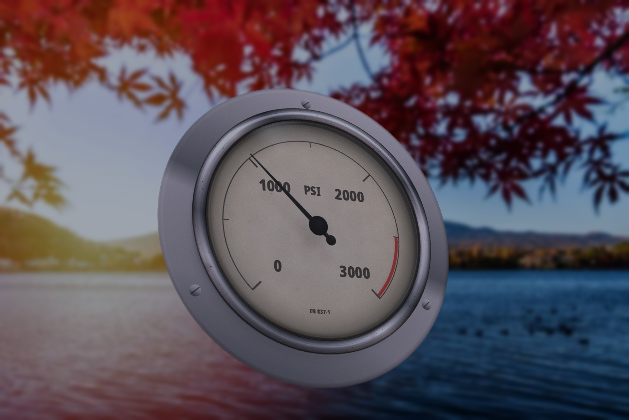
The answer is 1000 psi
